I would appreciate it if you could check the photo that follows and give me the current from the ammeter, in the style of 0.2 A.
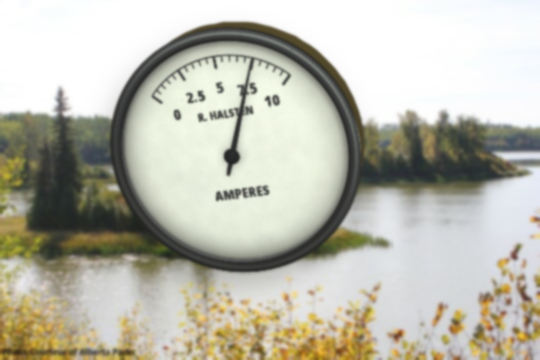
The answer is 7.5 A
